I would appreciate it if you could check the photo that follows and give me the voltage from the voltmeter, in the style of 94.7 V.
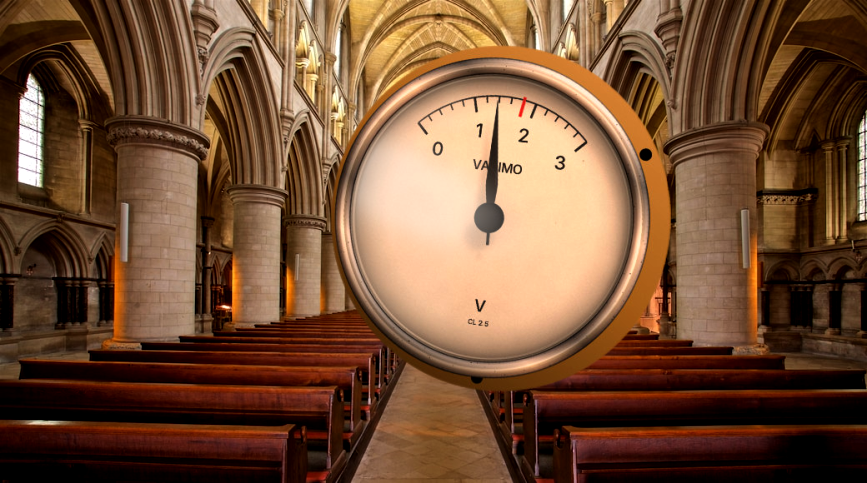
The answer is 1.4 V
